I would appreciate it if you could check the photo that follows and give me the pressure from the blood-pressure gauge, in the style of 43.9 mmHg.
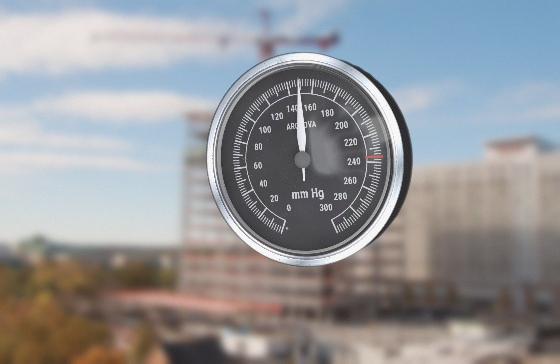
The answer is 150 mmHg
